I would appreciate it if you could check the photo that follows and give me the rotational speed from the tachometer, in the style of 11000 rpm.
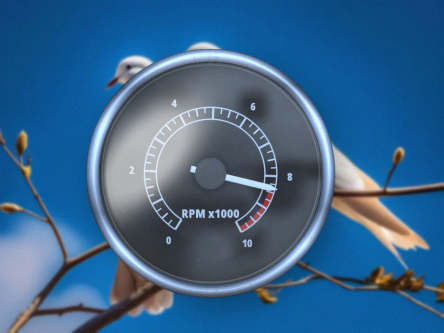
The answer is 8375 rpm
